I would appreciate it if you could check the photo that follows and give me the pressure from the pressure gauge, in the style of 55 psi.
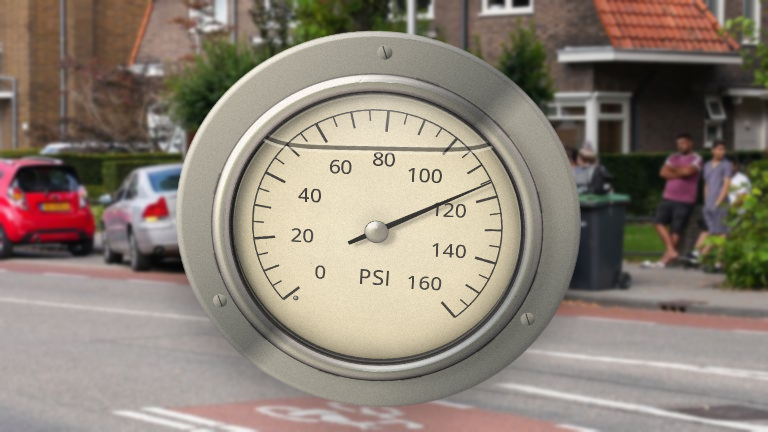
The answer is 115 psi
